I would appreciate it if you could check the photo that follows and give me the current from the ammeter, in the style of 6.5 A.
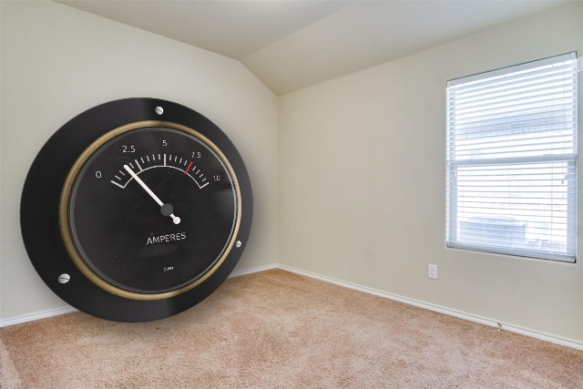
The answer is 1.5 A
